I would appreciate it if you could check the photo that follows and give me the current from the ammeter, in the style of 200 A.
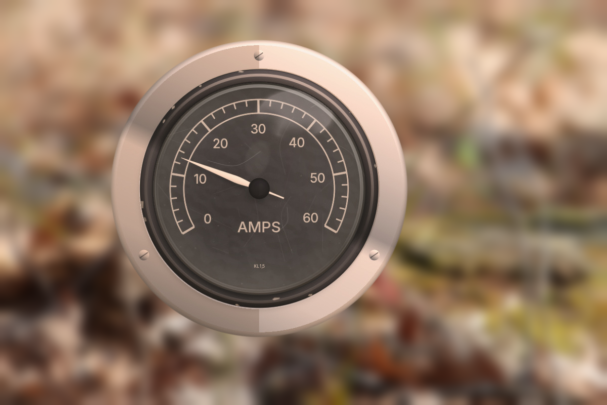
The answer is 13 A
